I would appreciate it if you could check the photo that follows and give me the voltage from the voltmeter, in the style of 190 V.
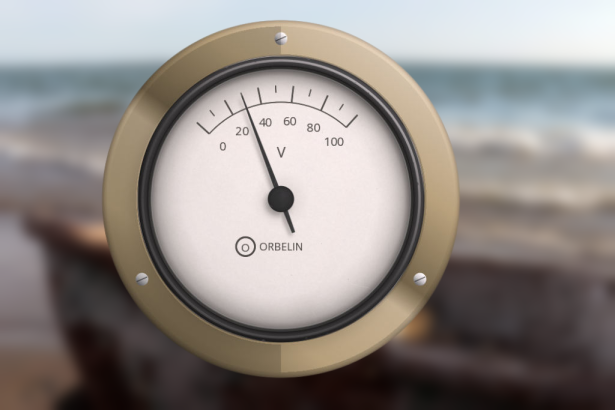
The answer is 30 V
